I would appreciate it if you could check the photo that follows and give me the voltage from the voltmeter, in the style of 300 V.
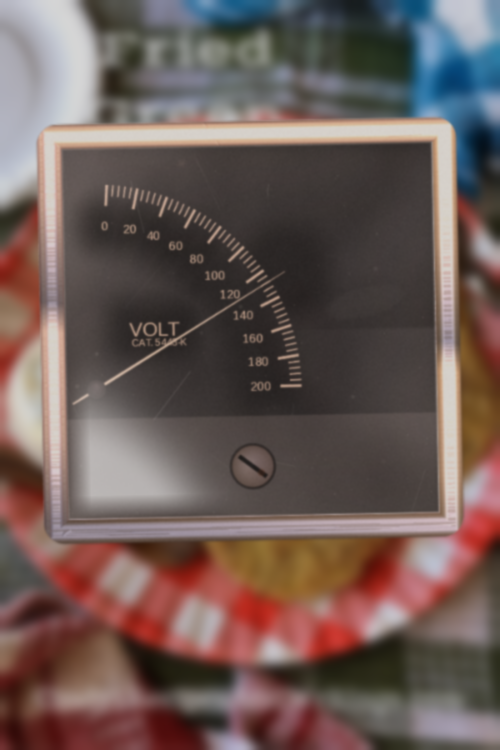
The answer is 128 V
